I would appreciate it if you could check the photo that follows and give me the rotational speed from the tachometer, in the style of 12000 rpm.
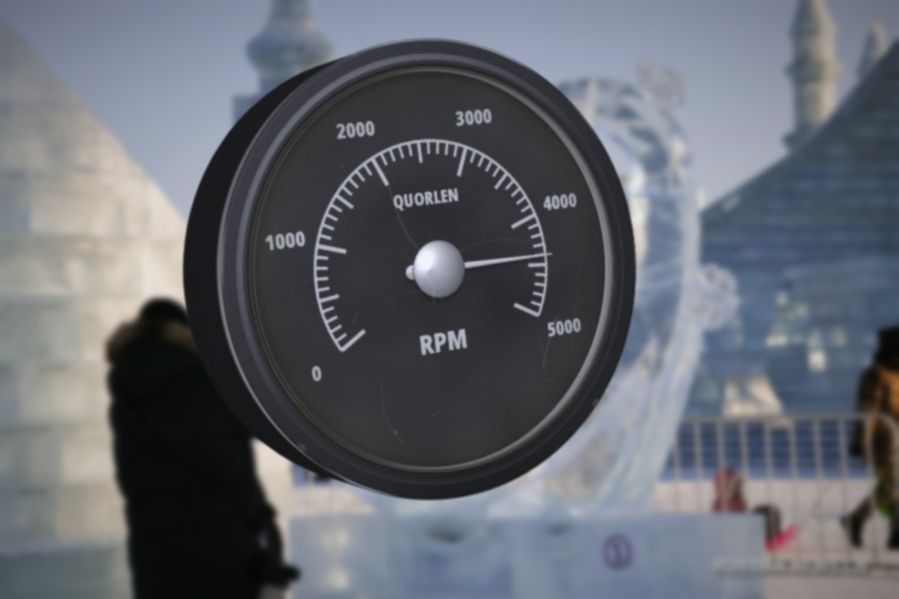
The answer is 4400 rpm
